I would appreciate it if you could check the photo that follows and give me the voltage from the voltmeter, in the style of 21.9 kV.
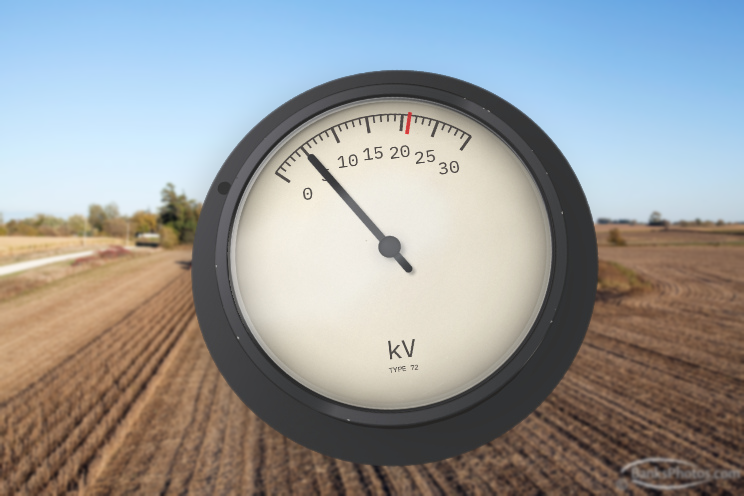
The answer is 5 kV
